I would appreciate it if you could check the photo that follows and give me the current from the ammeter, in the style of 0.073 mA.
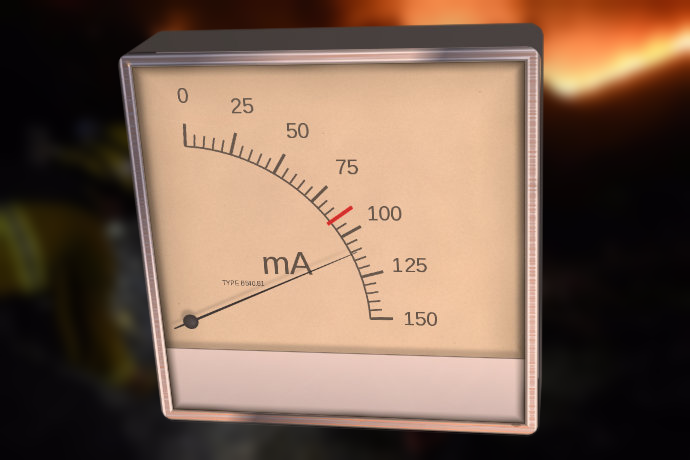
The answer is 110 mA
